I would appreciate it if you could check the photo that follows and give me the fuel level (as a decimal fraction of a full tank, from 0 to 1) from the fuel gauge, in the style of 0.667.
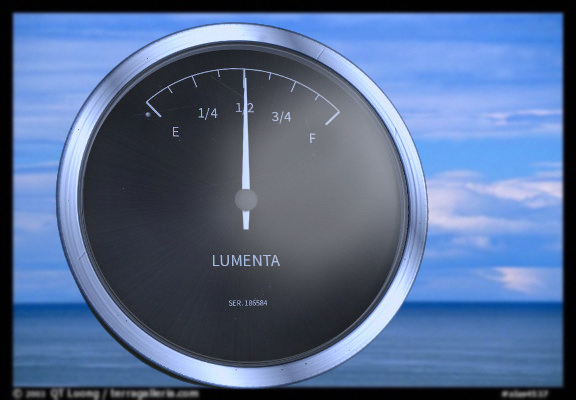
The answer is 0.5
